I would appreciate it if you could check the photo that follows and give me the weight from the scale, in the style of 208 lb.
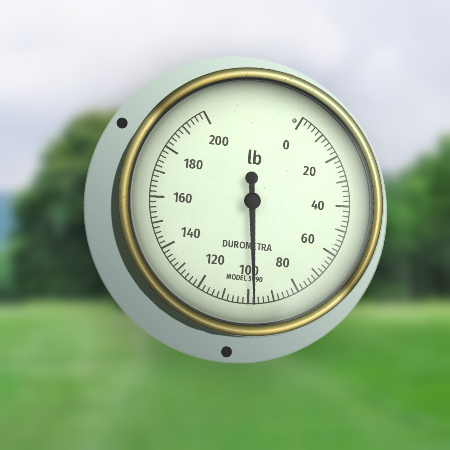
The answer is 98 lb
